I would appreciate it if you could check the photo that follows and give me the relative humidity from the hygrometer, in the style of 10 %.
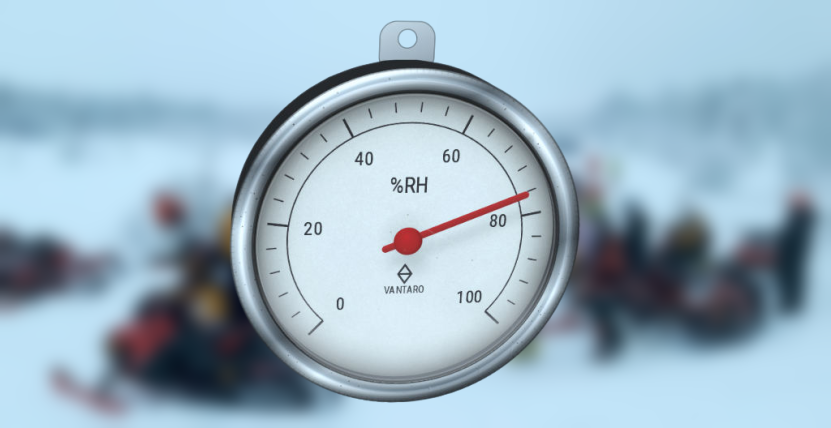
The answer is 76 %
